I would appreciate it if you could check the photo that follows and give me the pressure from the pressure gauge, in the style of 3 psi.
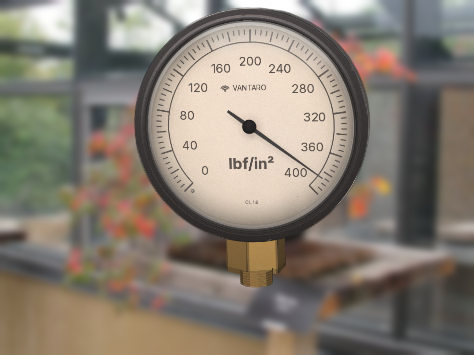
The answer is 385 psi
